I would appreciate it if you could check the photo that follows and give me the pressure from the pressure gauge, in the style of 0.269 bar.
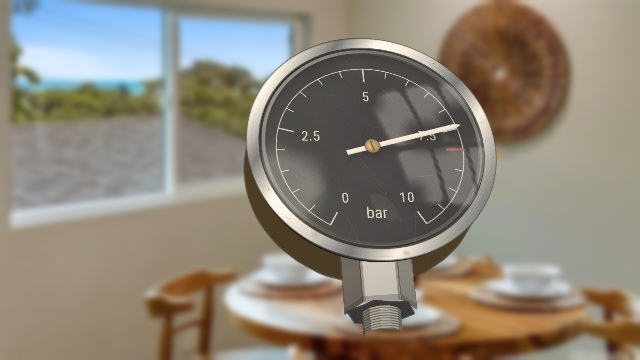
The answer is 7.5 bar
